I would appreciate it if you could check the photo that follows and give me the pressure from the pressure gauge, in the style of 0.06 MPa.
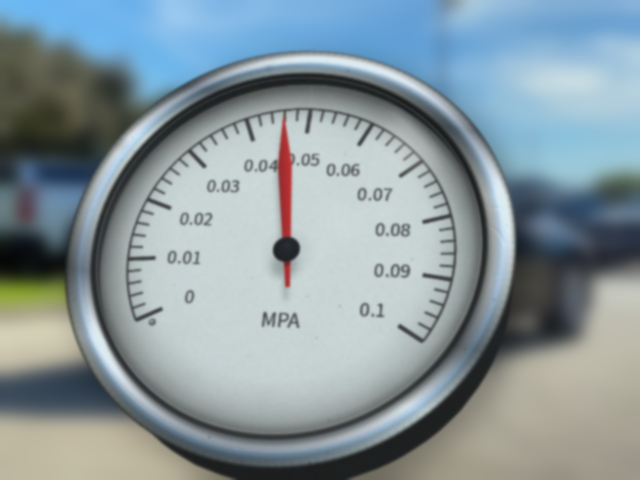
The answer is 0.046 MPa
